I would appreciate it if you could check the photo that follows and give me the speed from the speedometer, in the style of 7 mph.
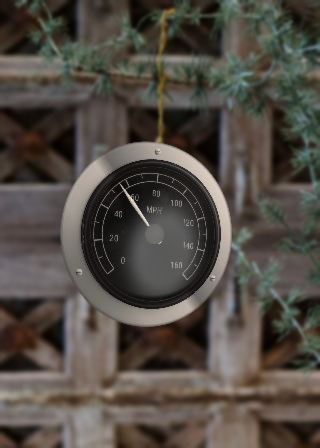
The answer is 55 mph
